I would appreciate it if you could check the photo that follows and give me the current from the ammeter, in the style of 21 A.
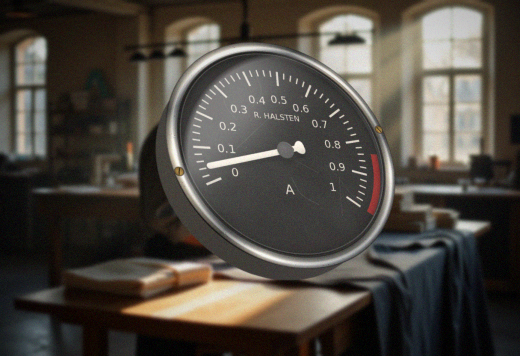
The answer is 0.04 A
